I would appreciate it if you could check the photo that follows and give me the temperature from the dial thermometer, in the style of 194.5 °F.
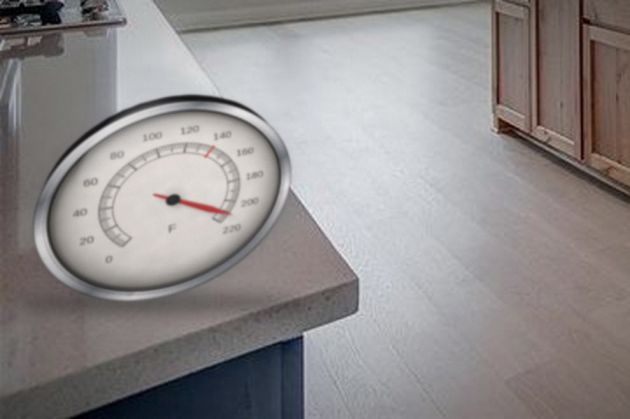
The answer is 210 °F
